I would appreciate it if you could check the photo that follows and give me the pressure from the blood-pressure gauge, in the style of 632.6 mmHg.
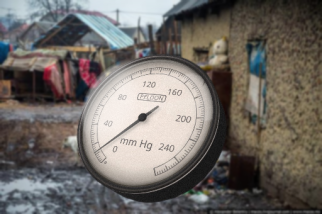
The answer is 10 mmHg
